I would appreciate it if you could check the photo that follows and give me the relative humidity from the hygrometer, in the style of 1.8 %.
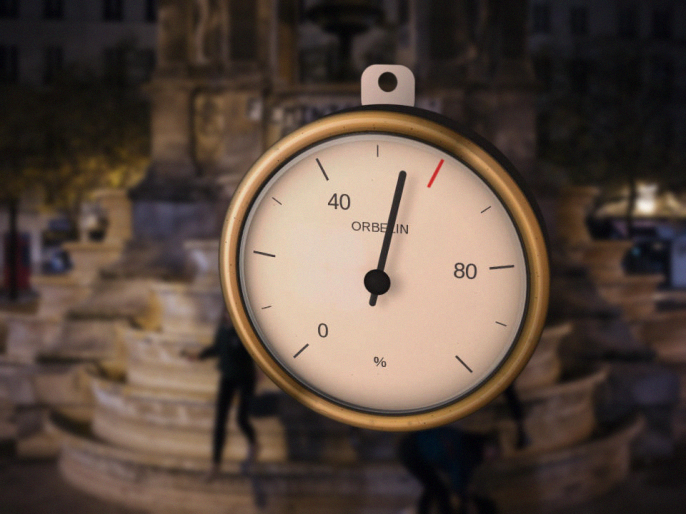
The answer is 55 %
